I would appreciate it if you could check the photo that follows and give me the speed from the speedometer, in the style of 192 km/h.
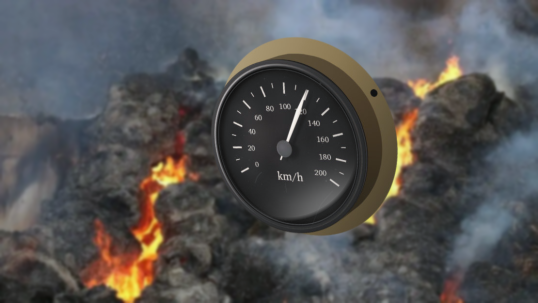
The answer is 120 km/h
